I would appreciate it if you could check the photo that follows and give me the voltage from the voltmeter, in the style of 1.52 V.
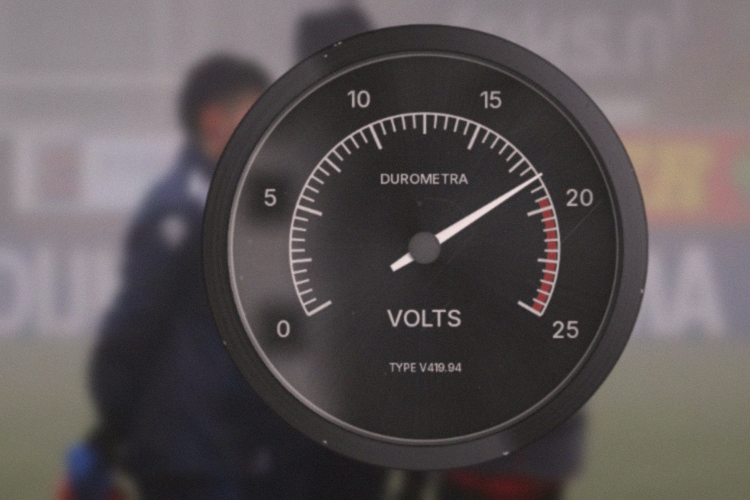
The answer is 18.5 V
